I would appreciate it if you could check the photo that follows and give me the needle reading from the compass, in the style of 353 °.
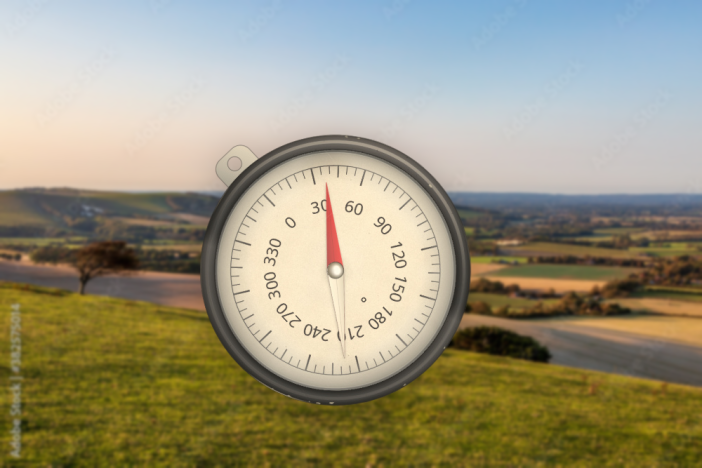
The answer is 37.5 °
